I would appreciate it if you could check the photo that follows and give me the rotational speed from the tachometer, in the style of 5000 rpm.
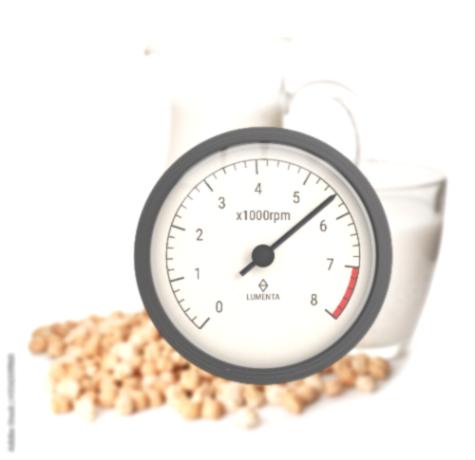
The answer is 5600 rpm
